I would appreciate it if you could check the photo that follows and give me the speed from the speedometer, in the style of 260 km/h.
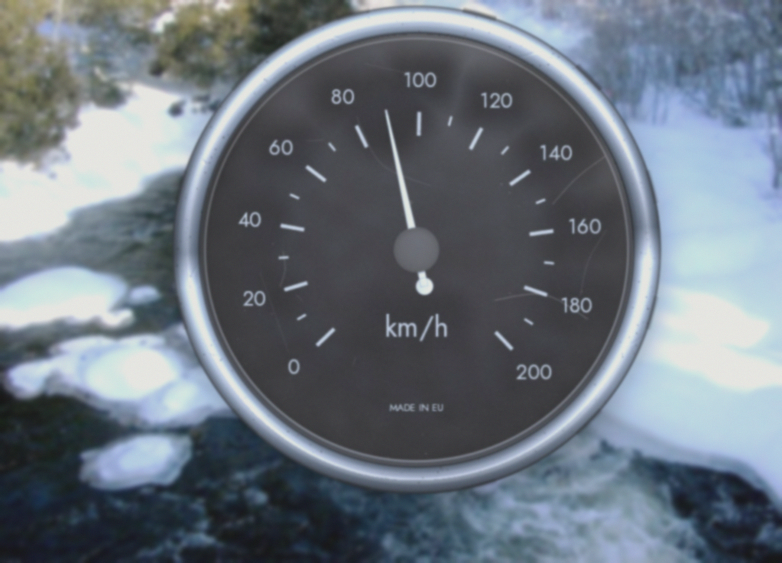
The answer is 90 km/h
